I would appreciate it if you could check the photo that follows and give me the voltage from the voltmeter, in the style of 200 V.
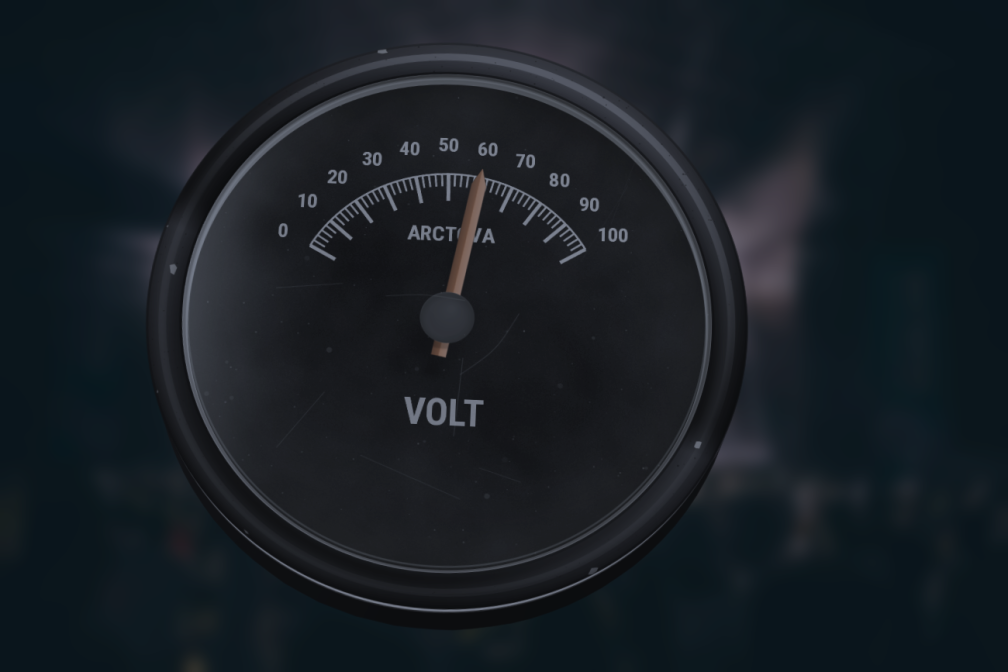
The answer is 60 V
